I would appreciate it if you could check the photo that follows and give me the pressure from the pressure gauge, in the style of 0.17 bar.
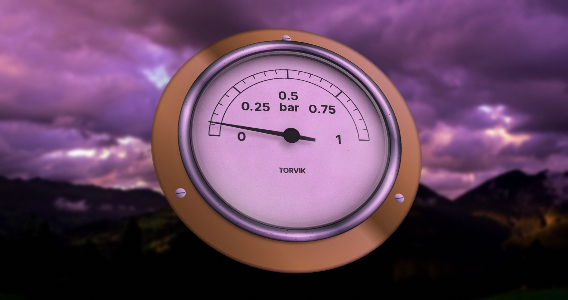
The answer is 0.05 bar
